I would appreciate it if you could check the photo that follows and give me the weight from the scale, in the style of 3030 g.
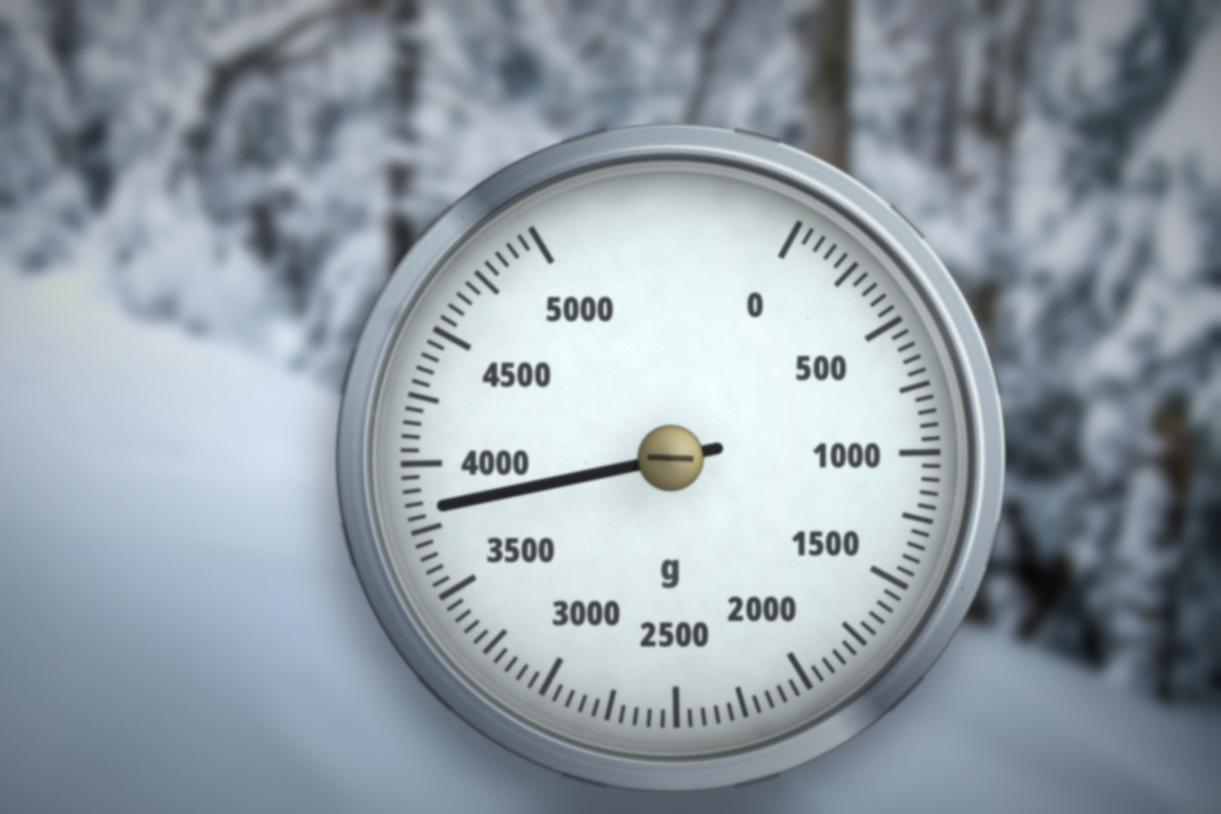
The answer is 3825 g
